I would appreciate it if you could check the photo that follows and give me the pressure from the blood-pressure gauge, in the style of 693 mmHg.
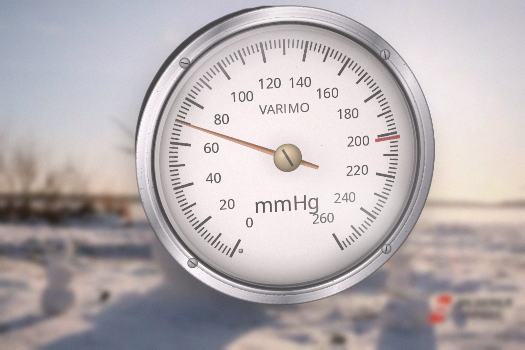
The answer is 70 mmHg
